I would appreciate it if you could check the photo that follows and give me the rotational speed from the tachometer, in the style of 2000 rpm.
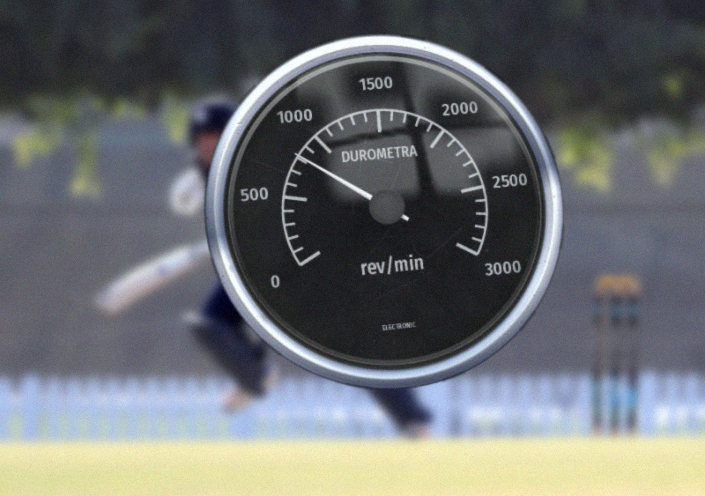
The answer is 800 rpm
